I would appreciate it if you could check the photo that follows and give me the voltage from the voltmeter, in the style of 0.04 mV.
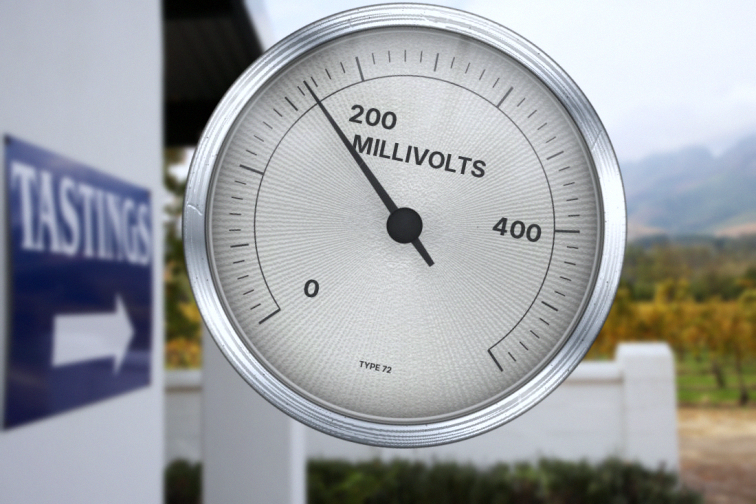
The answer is 165 mV
